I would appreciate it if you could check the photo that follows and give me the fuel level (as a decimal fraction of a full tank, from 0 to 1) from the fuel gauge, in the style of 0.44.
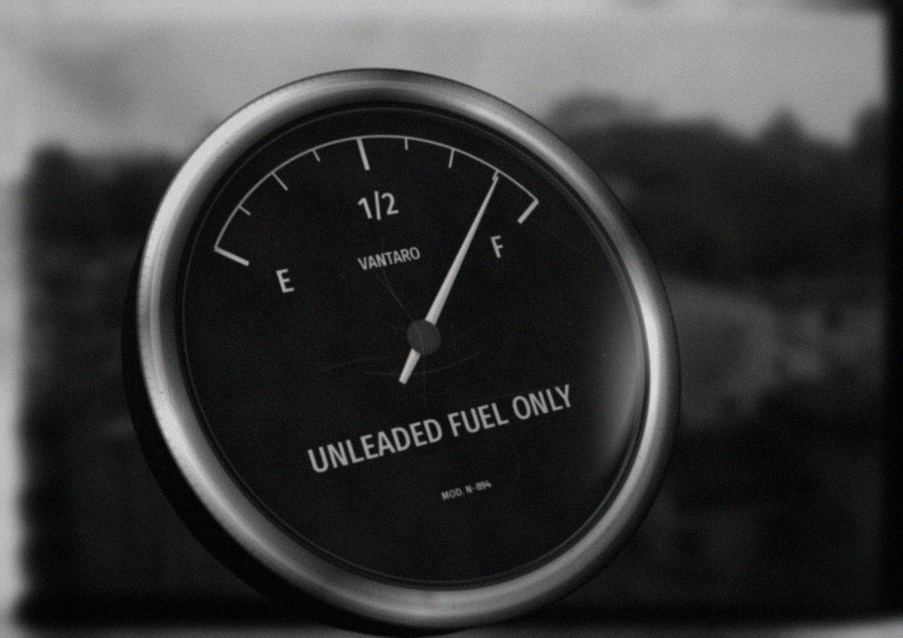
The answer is 0.875
